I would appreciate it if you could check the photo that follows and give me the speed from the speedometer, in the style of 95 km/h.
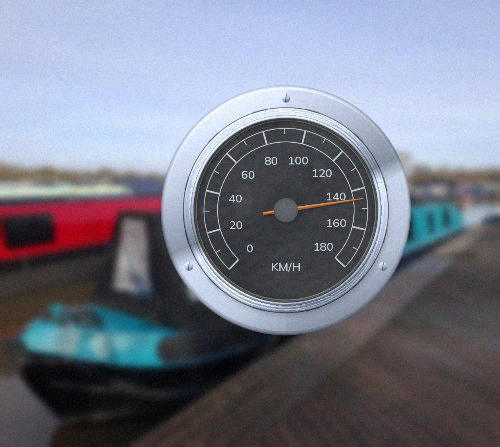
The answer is 145 km/h
